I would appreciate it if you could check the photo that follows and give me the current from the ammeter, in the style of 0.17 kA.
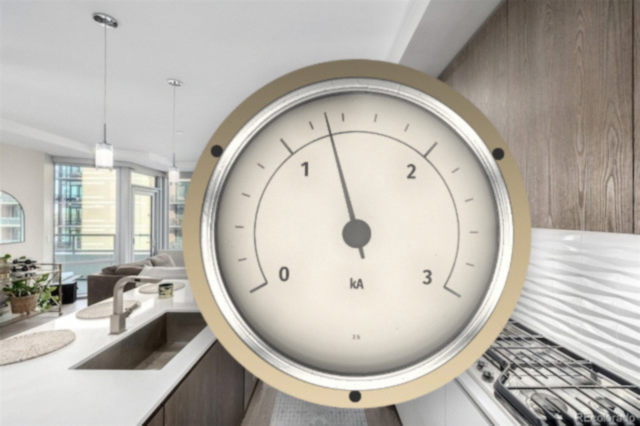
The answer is 1.3 kA
